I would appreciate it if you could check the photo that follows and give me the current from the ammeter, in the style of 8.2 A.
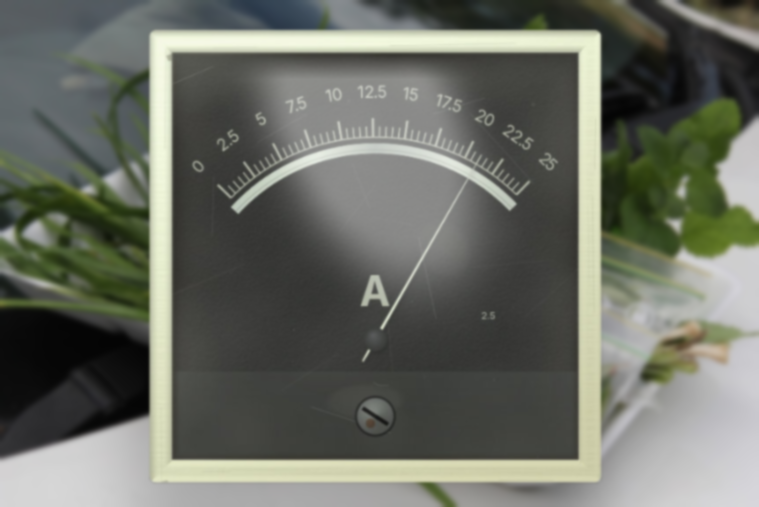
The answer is 21 A
